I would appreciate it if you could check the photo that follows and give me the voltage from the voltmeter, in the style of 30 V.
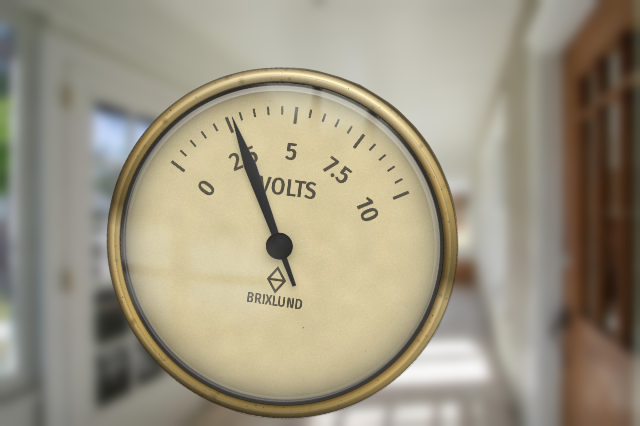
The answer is 2.75 V
